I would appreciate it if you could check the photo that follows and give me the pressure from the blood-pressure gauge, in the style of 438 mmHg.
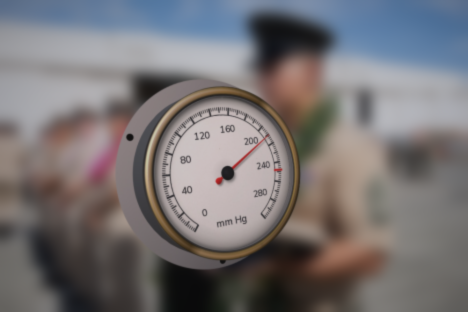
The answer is 210 mmHg
